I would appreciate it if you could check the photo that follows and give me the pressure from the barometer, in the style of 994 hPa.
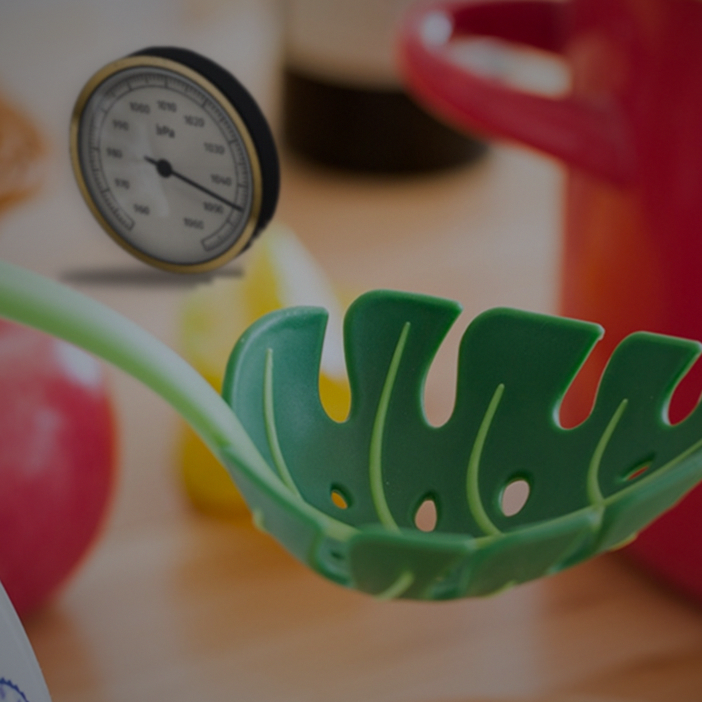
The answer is 1045 hPa
